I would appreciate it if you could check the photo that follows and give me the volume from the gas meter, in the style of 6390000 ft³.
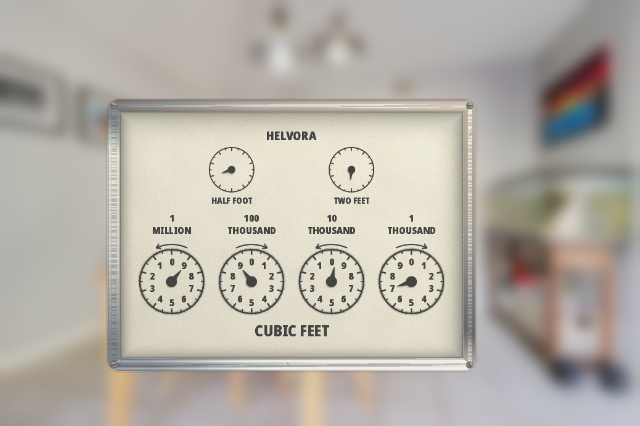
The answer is 889700 ft³
